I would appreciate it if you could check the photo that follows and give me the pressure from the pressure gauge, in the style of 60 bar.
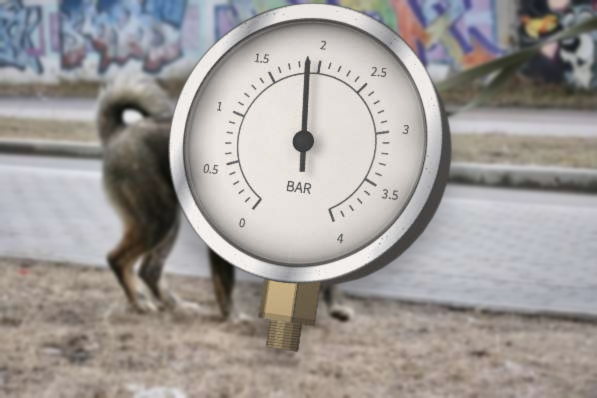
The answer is 1.9 bar
